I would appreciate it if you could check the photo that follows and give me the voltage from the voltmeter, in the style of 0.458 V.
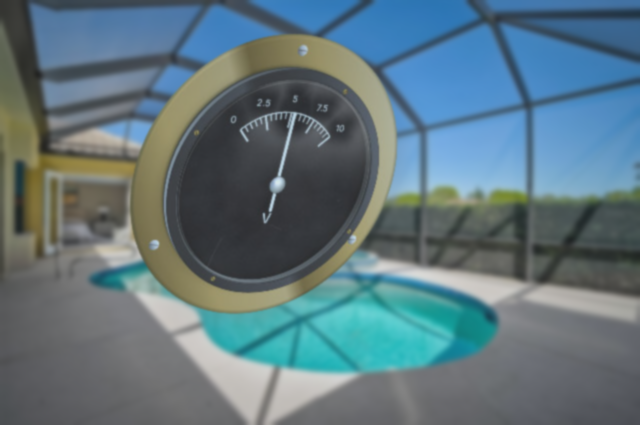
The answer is 5 V
